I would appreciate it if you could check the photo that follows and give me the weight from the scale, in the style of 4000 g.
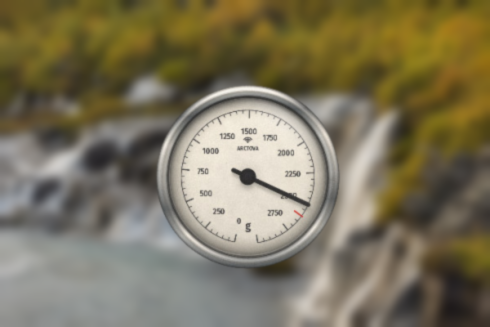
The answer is 2500 g
